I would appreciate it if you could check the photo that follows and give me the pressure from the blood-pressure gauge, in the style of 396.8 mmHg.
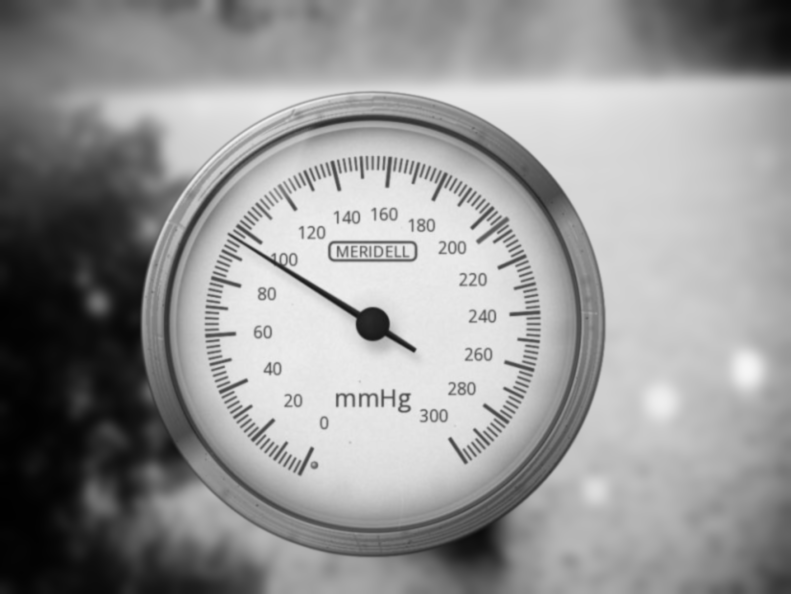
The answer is 96 mmHg
